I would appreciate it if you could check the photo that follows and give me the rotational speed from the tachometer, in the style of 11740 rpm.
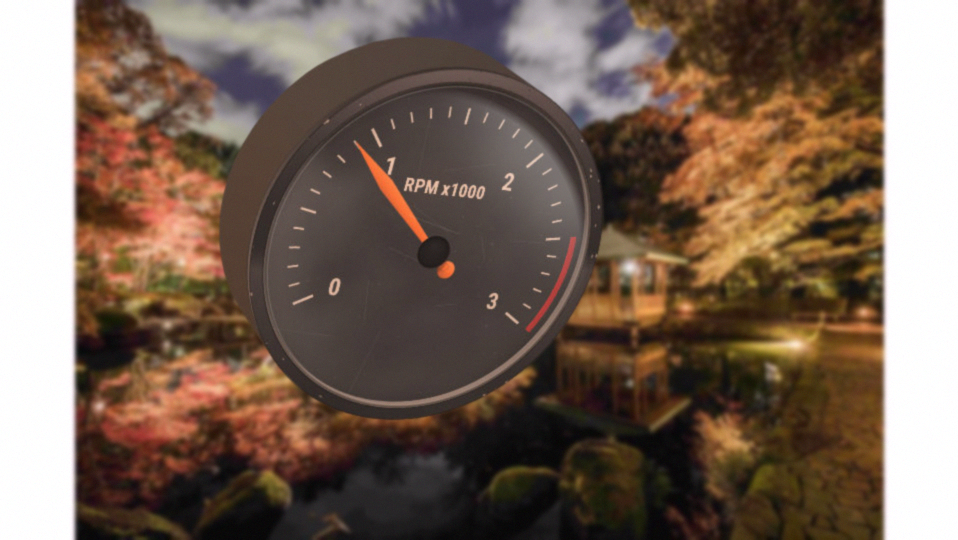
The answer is 900 rpm
